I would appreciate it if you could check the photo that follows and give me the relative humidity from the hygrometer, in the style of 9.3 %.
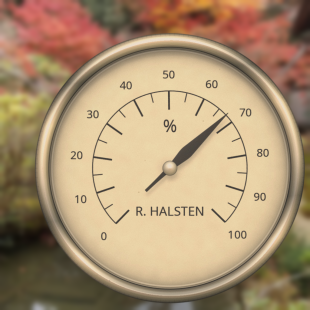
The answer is 67.5 %
